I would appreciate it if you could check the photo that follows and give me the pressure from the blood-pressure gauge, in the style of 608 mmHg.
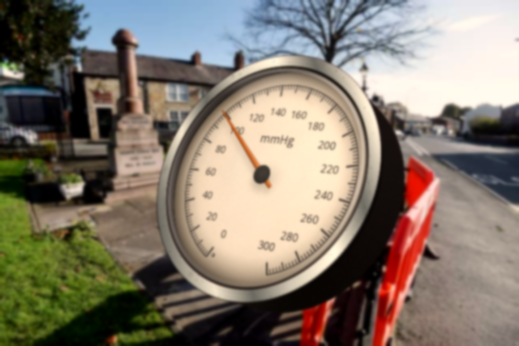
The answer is 100 mmHg
